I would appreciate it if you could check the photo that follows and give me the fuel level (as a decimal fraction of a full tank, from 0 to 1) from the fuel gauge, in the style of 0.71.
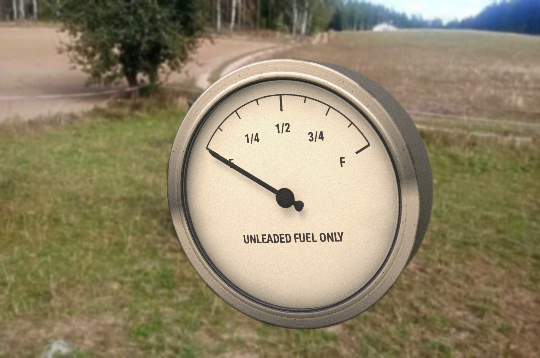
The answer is 0
